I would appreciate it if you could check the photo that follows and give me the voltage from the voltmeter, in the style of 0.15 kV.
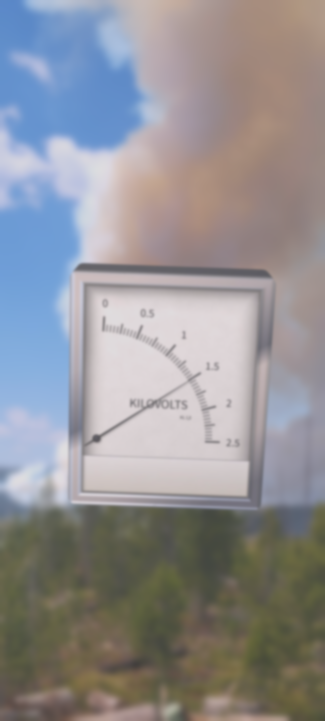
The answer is 1.5 kV
